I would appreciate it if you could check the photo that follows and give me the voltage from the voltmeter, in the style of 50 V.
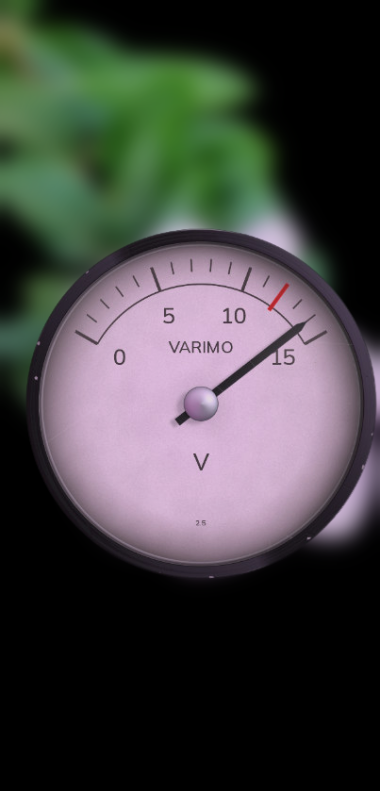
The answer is 14 V
